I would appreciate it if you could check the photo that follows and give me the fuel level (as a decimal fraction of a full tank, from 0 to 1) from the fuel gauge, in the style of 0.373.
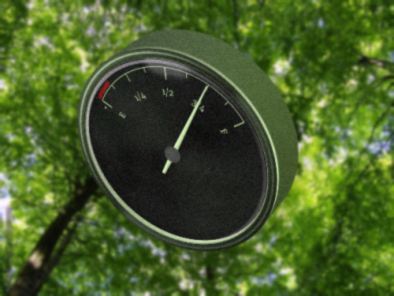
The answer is 0.75
